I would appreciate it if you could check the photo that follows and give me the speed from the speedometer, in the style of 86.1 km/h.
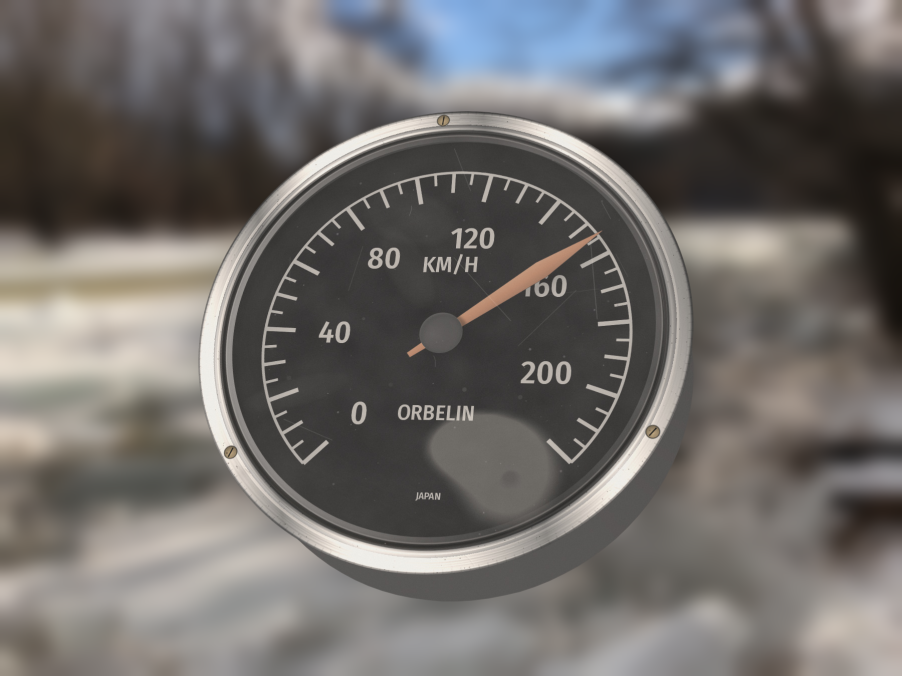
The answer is 155 km/h
